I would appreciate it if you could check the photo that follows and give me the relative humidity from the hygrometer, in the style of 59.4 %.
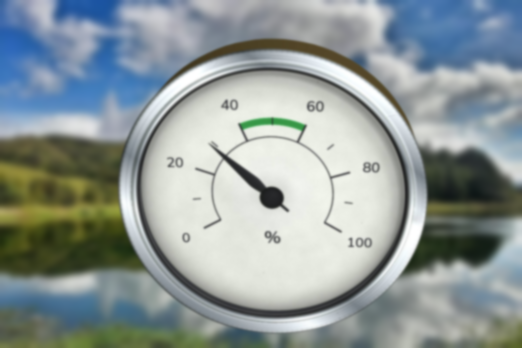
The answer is 30 %
